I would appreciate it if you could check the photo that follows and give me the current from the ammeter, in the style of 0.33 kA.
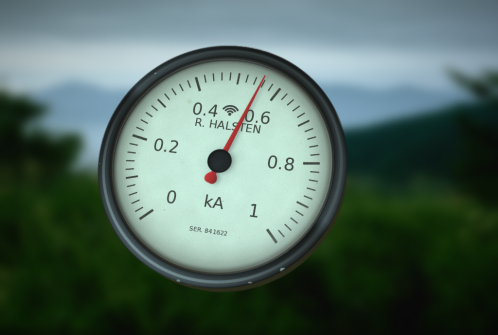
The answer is 0.56 kA
